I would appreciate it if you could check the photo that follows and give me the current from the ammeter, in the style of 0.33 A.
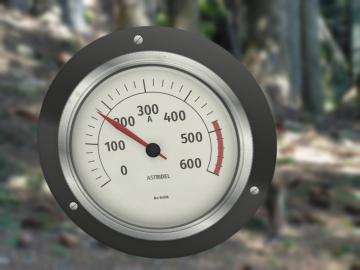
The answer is 180 A
